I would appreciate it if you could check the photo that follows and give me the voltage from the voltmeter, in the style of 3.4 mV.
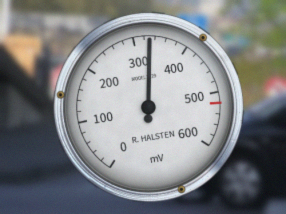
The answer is 330 mV
